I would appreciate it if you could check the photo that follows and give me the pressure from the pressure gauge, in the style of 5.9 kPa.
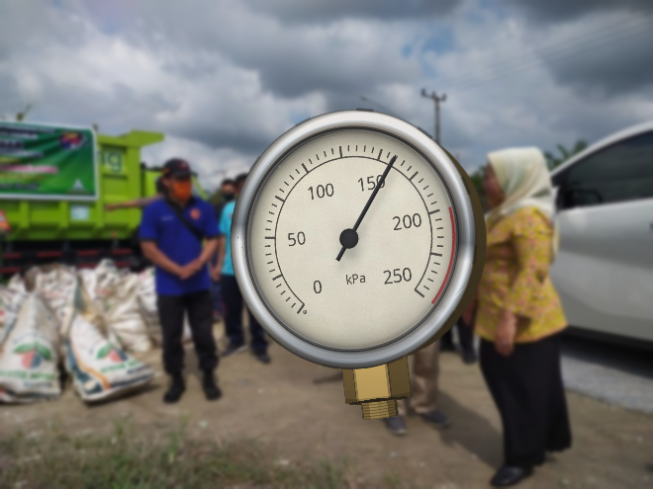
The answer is 160 kPa
